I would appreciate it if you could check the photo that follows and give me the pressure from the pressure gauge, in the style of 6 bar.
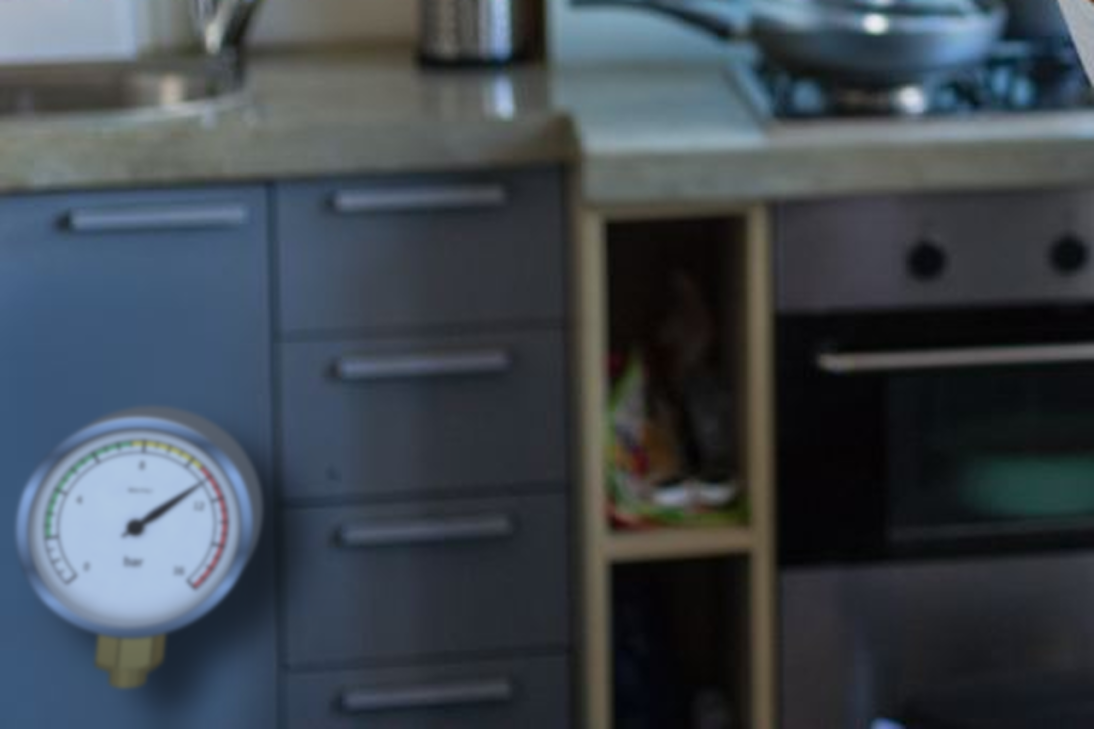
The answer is 11 bar
